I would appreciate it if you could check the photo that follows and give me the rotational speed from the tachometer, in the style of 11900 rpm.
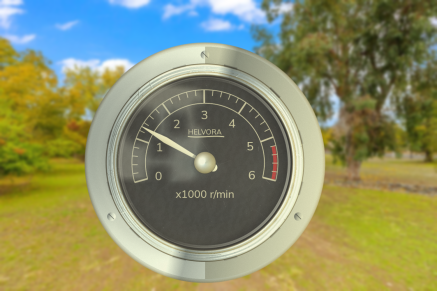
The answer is 1300 rpm
